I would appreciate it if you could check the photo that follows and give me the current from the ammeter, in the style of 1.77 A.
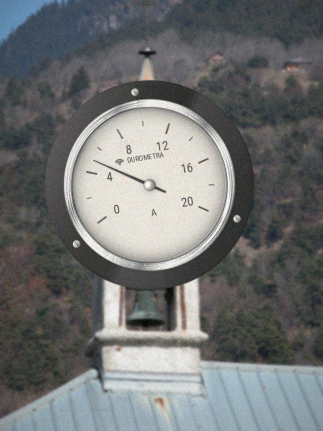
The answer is 5 A
